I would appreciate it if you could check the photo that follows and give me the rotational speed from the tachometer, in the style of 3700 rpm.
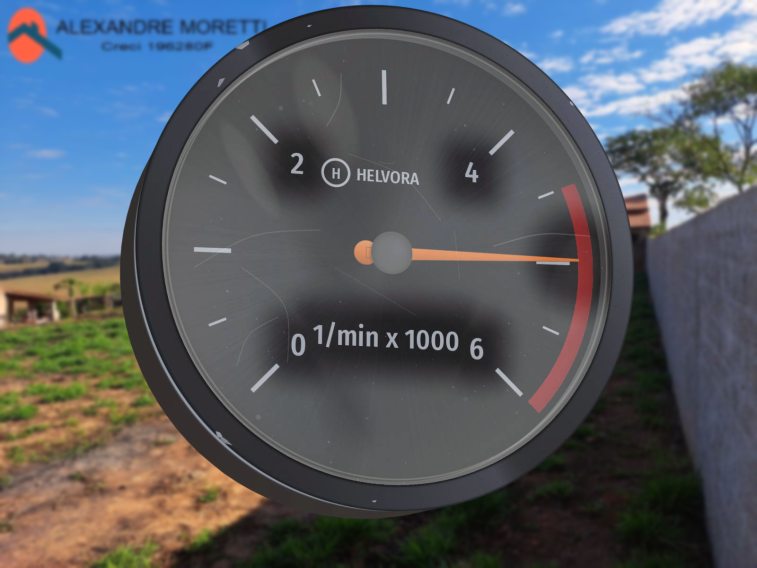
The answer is 5000 rpm
